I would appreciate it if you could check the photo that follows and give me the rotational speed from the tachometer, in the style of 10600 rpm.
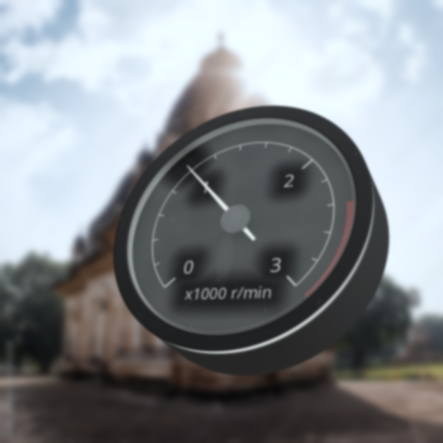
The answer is 1000 rpm
